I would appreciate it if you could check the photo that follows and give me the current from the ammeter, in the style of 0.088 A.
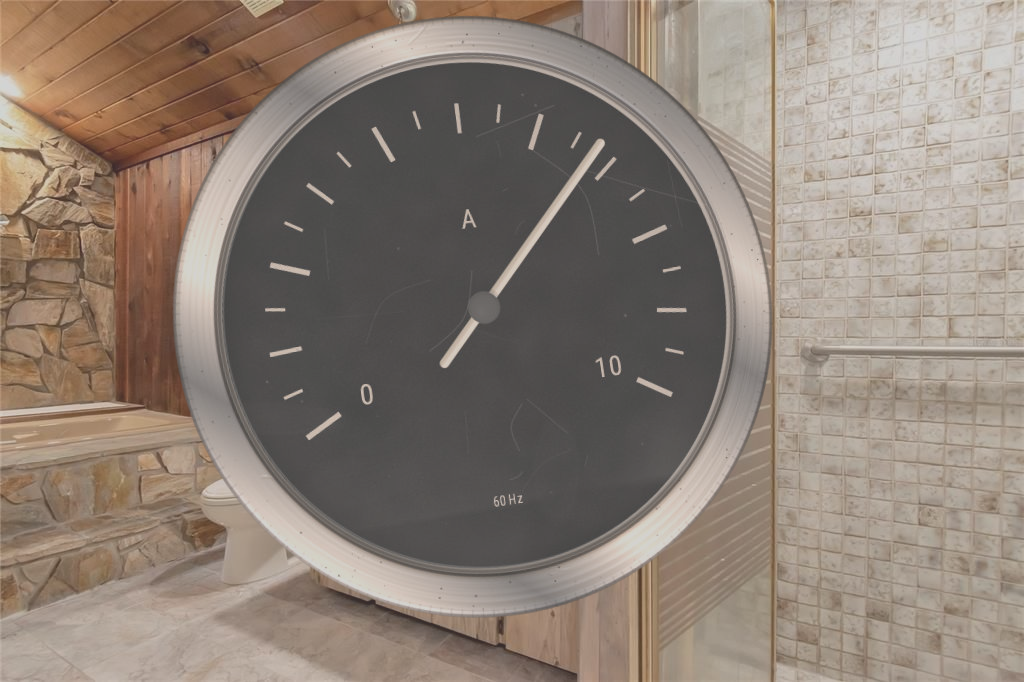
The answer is 6.75 A
